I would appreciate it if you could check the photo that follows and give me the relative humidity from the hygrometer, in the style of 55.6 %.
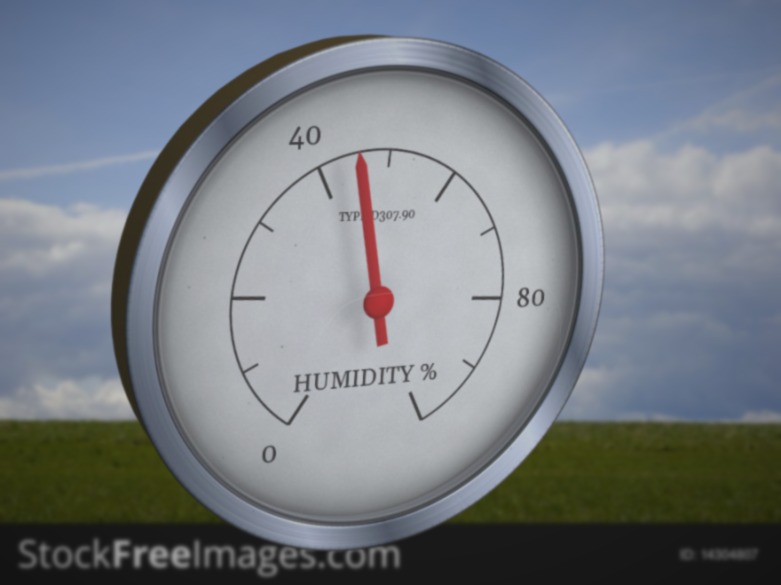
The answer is 45 %
